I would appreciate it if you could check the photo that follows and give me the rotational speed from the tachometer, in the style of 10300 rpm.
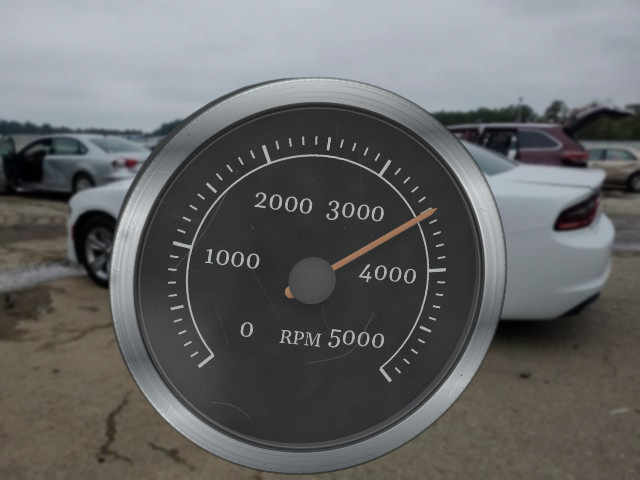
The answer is 3500 rpm
